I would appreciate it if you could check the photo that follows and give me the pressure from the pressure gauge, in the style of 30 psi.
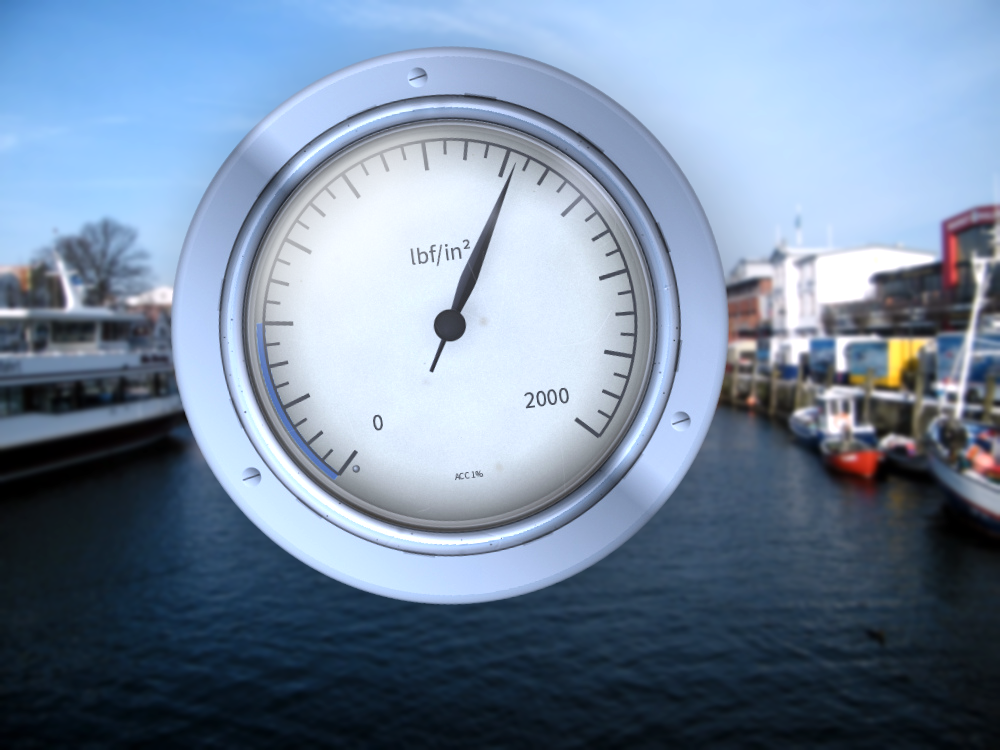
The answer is 1225 psi
